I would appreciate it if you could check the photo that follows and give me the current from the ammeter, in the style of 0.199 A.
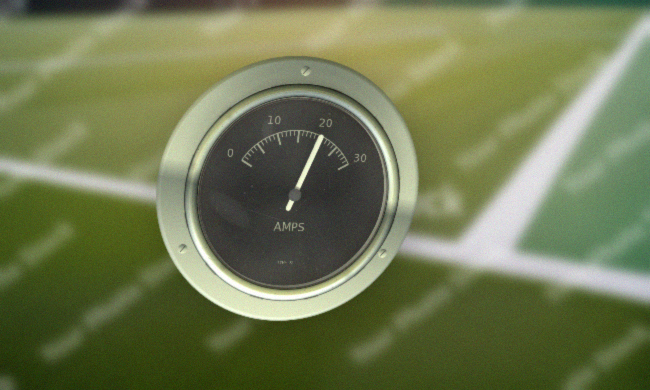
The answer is 20 A
